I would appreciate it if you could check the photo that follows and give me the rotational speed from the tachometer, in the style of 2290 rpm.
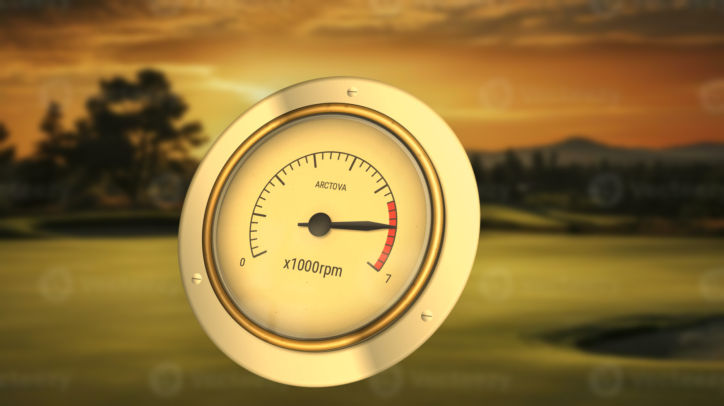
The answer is 6000 rpm
